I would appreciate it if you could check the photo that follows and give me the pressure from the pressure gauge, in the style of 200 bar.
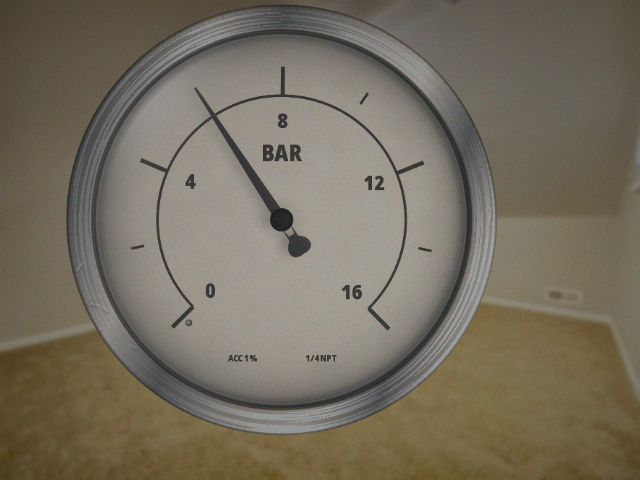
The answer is 6 bar
